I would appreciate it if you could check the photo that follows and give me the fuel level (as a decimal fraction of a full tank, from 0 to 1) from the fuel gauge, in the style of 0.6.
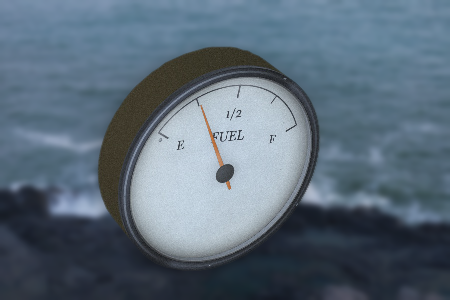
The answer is 0.25
